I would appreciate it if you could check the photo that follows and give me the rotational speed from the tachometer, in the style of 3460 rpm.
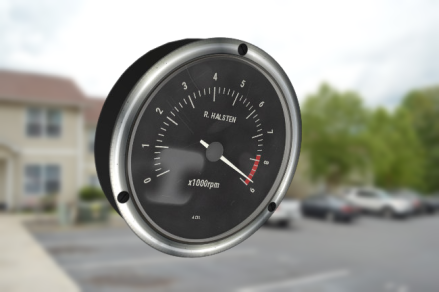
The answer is 8800 rpm
